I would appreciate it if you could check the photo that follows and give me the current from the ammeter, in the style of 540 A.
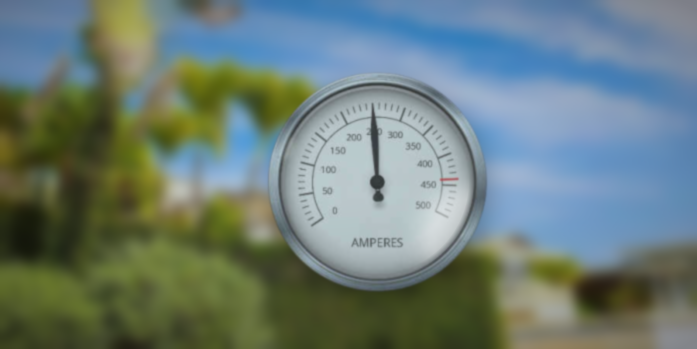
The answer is 250 A
